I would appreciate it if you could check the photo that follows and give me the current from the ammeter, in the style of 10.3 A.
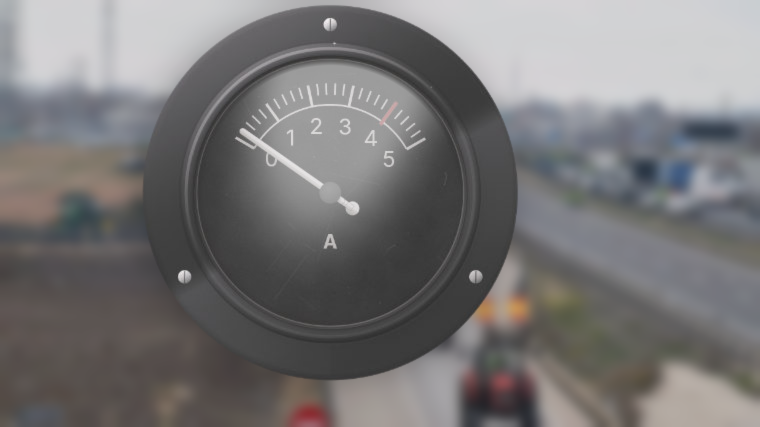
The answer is 0.2 A
